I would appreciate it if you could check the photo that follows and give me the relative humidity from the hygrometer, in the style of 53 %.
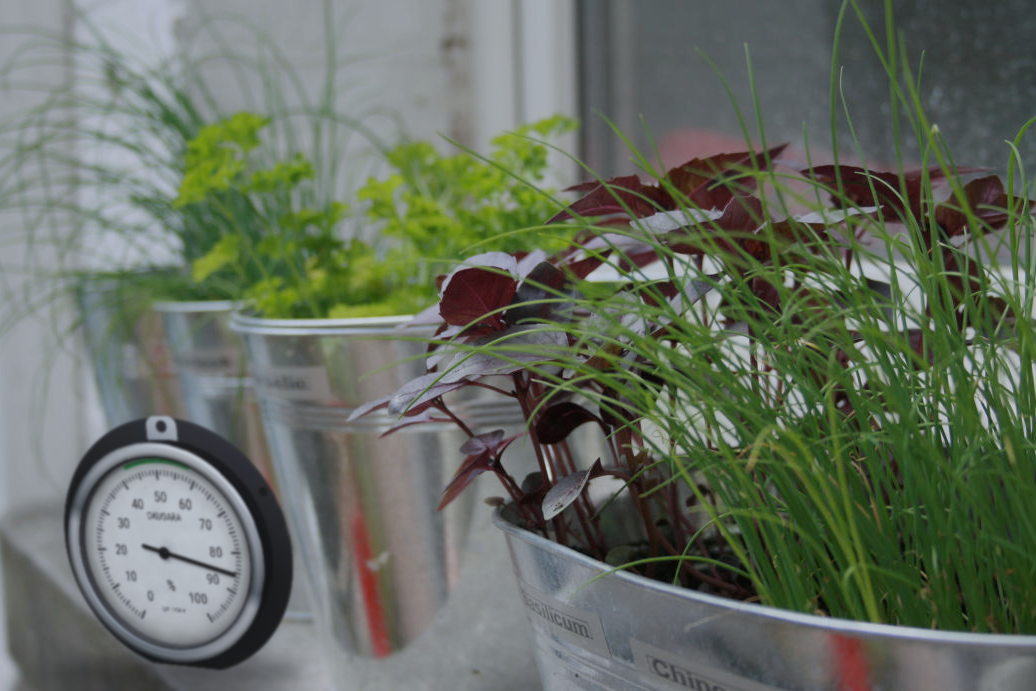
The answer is 85 %
